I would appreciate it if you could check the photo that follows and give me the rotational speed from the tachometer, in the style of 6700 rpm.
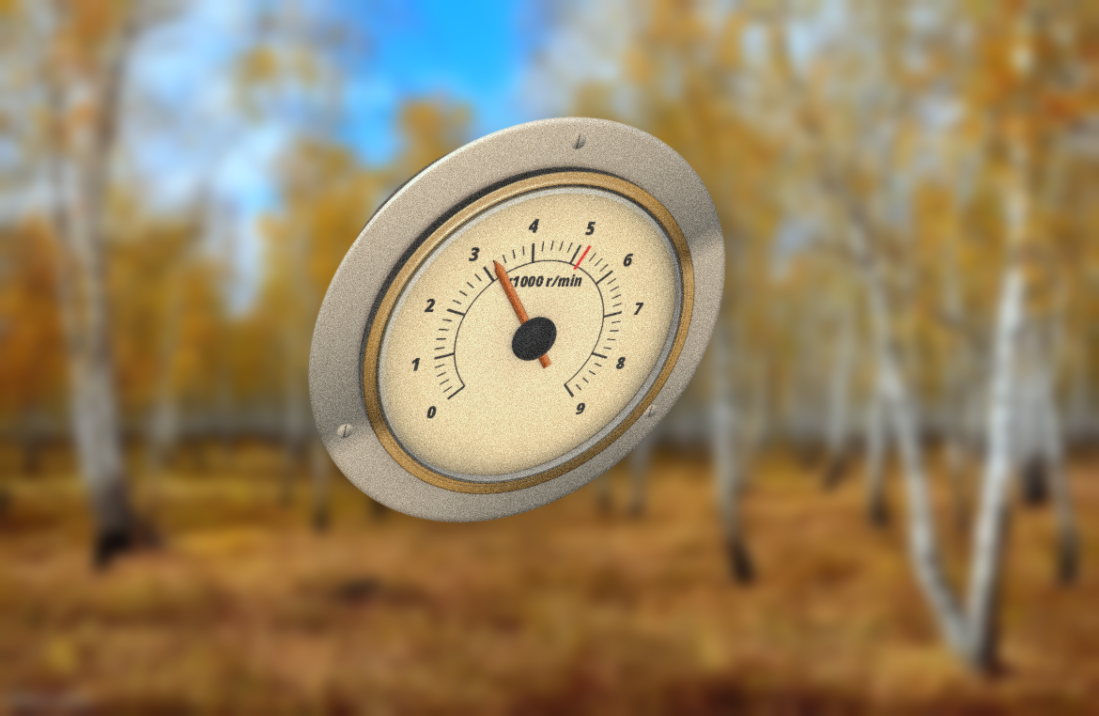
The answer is 3200 rpm
